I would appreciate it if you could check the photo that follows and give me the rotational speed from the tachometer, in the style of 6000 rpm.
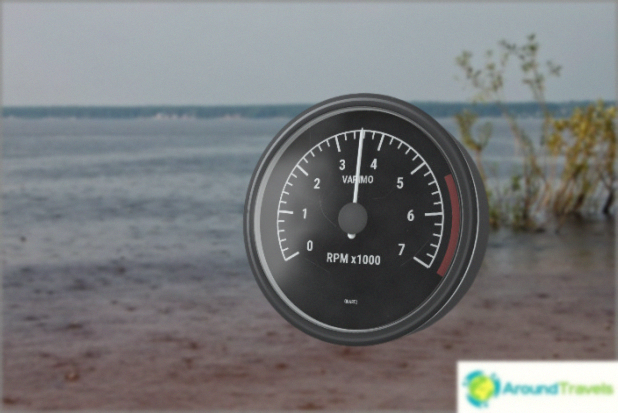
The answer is 3600 rpm
